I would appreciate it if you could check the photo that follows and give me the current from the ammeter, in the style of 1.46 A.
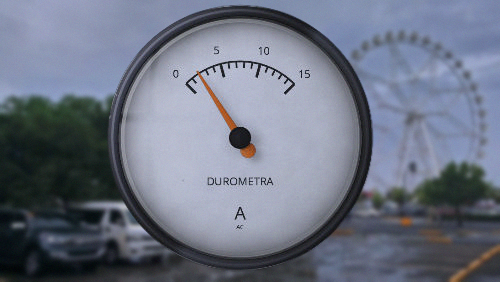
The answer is 2 A
